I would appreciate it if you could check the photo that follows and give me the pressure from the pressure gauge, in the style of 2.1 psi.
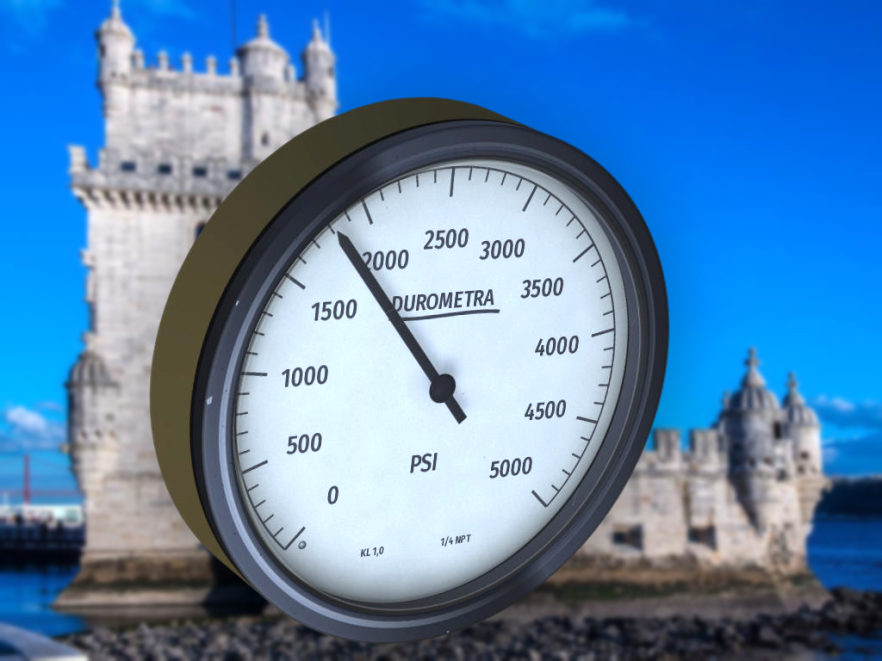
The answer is 1800 psi
